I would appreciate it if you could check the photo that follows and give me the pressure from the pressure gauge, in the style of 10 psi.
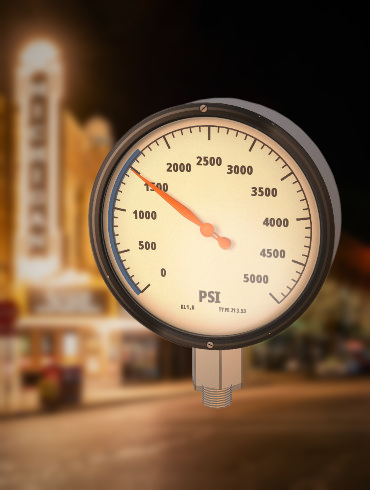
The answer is 1500 psi
